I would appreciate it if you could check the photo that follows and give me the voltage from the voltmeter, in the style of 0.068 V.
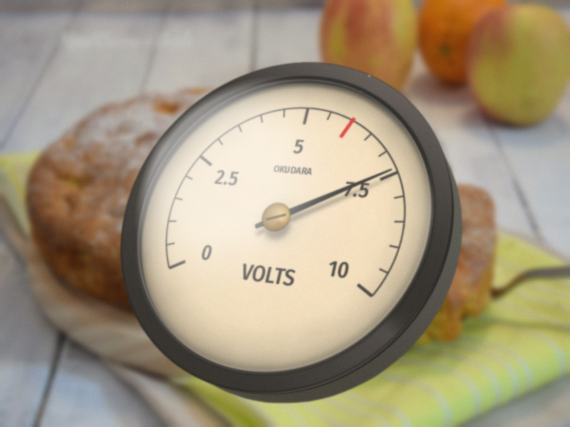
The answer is 7.5 V
